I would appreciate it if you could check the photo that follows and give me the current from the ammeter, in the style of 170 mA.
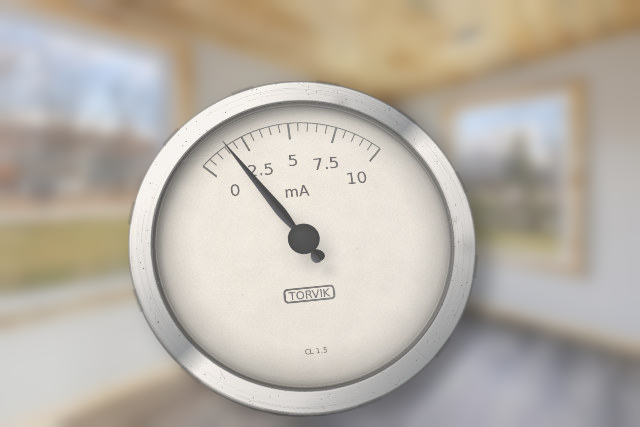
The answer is 1.5 mA
